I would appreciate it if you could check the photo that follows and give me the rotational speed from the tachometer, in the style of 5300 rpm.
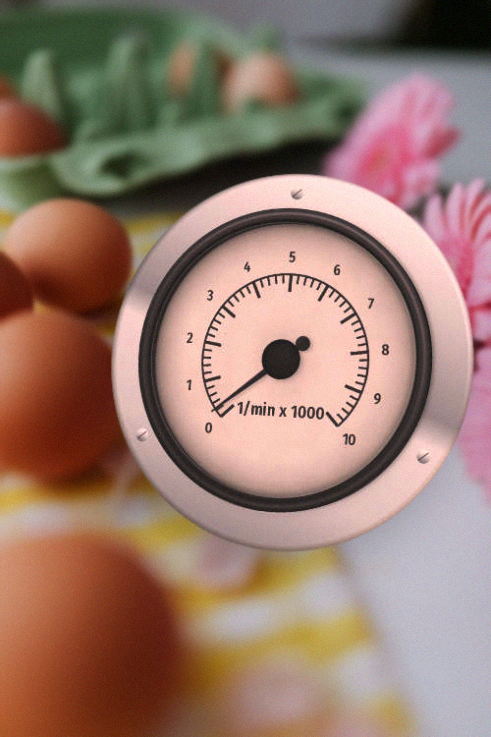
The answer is 200 rpm
